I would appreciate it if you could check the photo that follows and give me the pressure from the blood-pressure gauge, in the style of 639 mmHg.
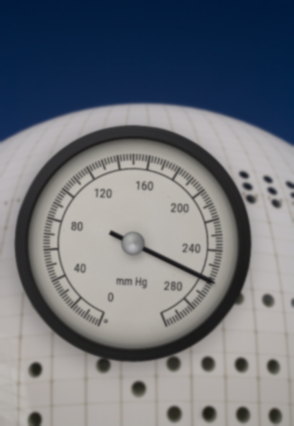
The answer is 260 mmHg
